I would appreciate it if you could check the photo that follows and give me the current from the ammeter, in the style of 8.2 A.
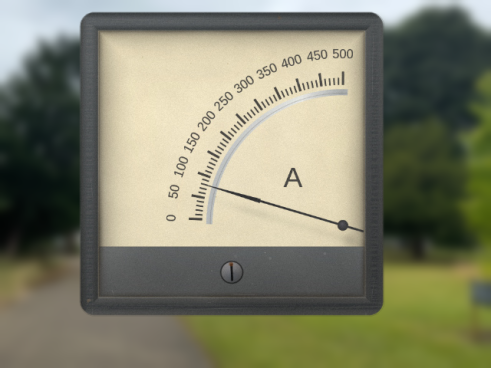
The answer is 80 A
